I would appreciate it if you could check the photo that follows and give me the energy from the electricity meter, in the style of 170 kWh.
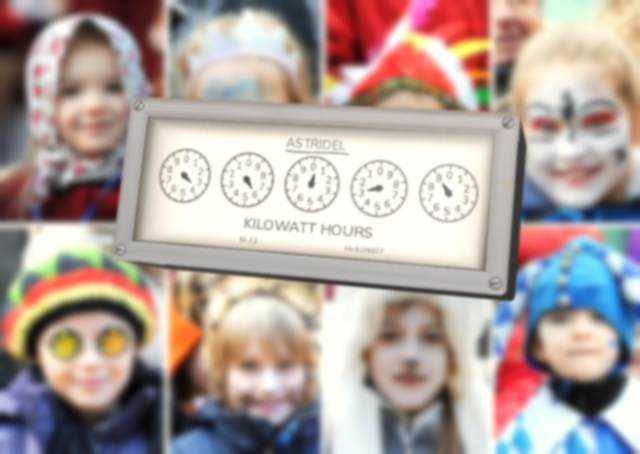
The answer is 36029 kWh
